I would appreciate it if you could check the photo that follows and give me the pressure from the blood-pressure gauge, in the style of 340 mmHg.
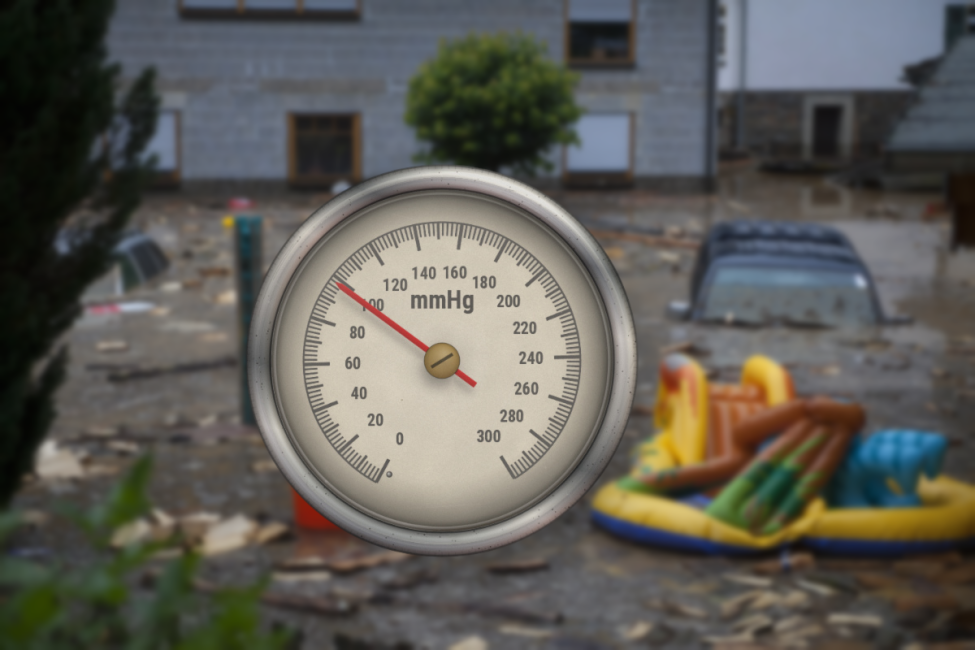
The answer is 98 mmHg
